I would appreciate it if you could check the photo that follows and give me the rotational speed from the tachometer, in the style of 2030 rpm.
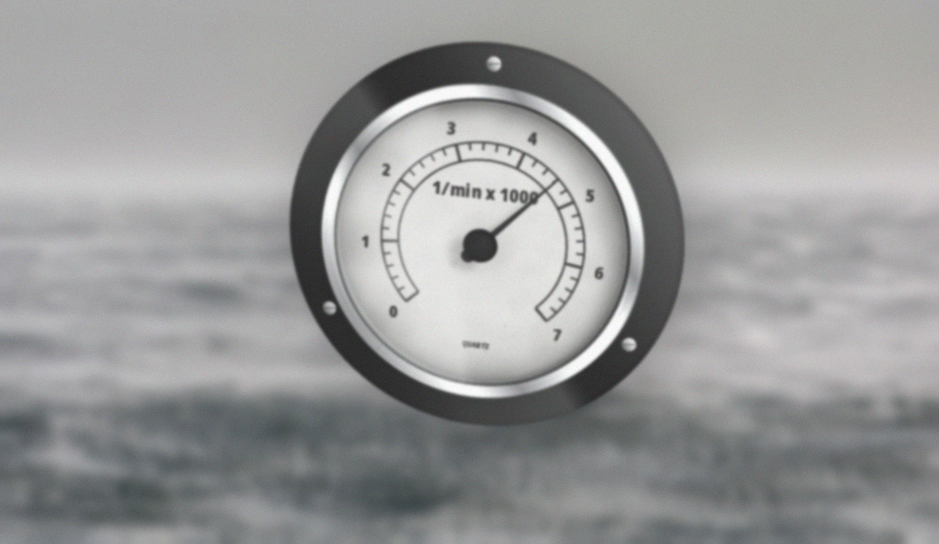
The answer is 4600 rpm
